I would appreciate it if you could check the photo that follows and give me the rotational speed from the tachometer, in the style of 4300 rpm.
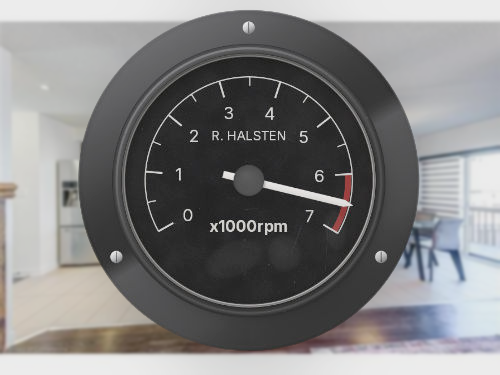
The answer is 6500 rpm
